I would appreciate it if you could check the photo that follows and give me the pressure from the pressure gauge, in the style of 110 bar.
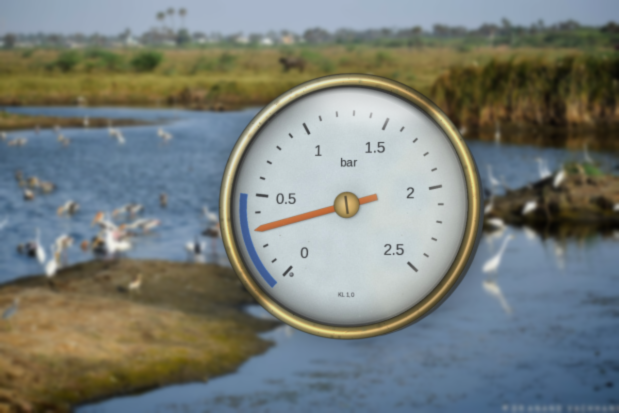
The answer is 0.3 bar
